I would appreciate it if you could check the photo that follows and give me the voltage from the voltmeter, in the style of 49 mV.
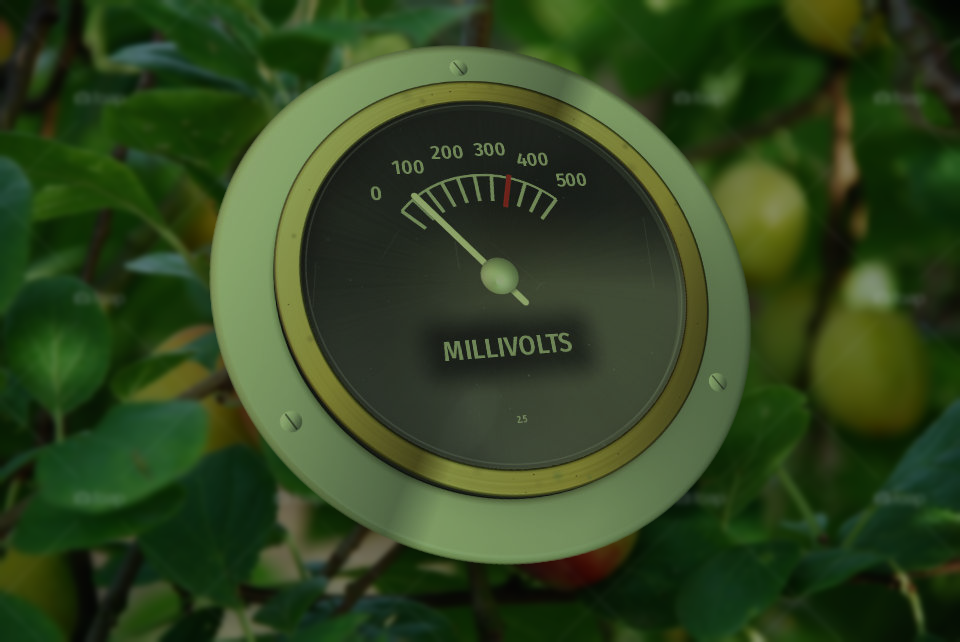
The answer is 50 mV
